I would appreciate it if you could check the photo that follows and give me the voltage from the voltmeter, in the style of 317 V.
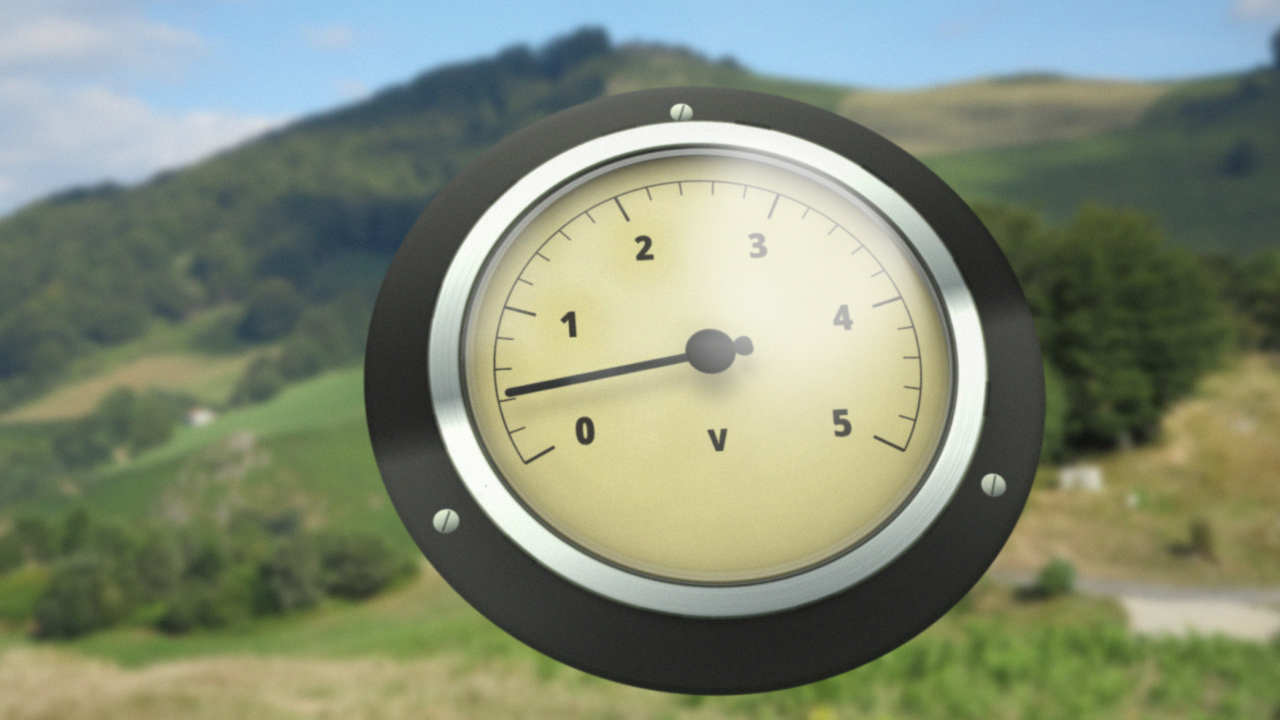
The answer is 0.4 V
